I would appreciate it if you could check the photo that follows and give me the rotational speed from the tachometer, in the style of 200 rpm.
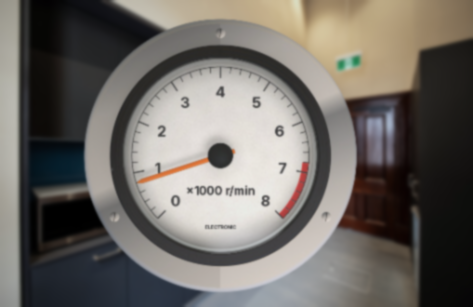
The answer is 800 rpm
